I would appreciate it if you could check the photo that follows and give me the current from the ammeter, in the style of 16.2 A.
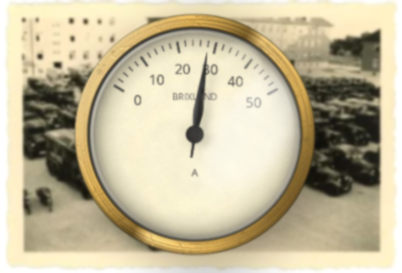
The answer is 28 A
